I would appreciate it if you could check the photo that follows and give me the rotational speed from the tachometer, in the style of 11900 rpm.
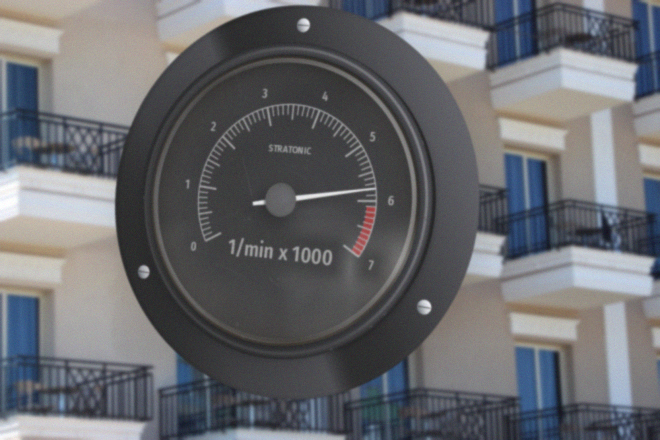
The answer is 5800 rpm
